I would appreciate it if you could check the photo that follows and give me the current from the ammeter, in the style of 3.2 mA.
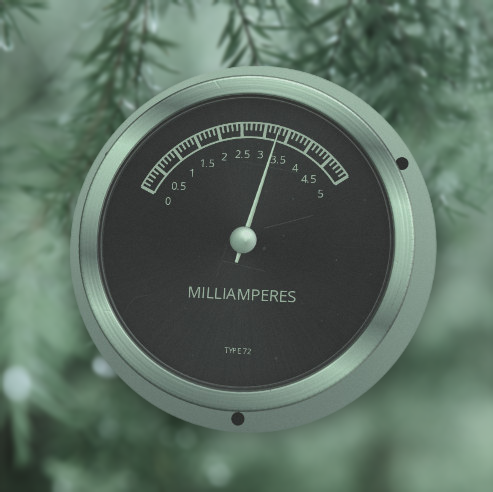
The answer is 3.3 mA
